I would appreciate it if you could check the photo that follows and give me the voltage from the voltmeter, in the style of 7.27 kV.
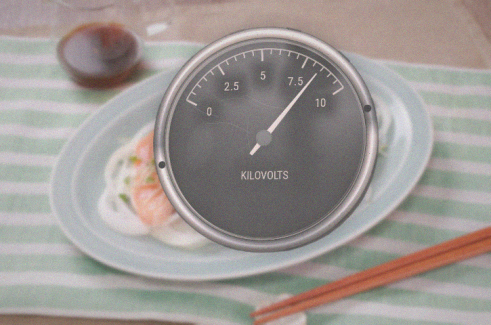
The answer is 8.5 kV
